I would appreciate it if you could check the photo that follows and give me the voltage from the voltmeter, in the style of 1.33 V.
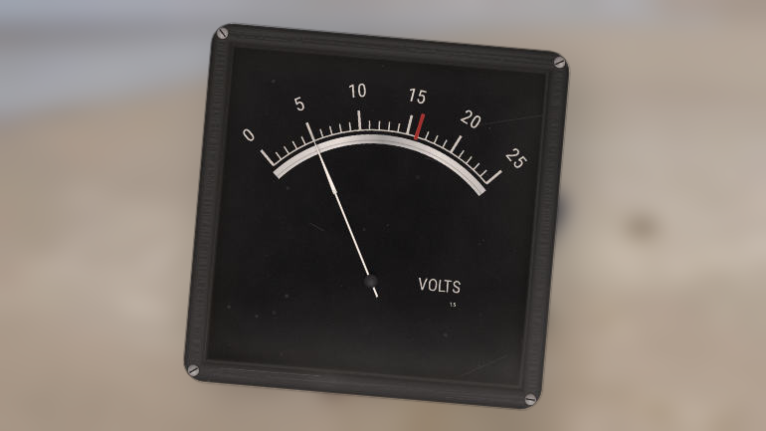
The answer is 5 V
